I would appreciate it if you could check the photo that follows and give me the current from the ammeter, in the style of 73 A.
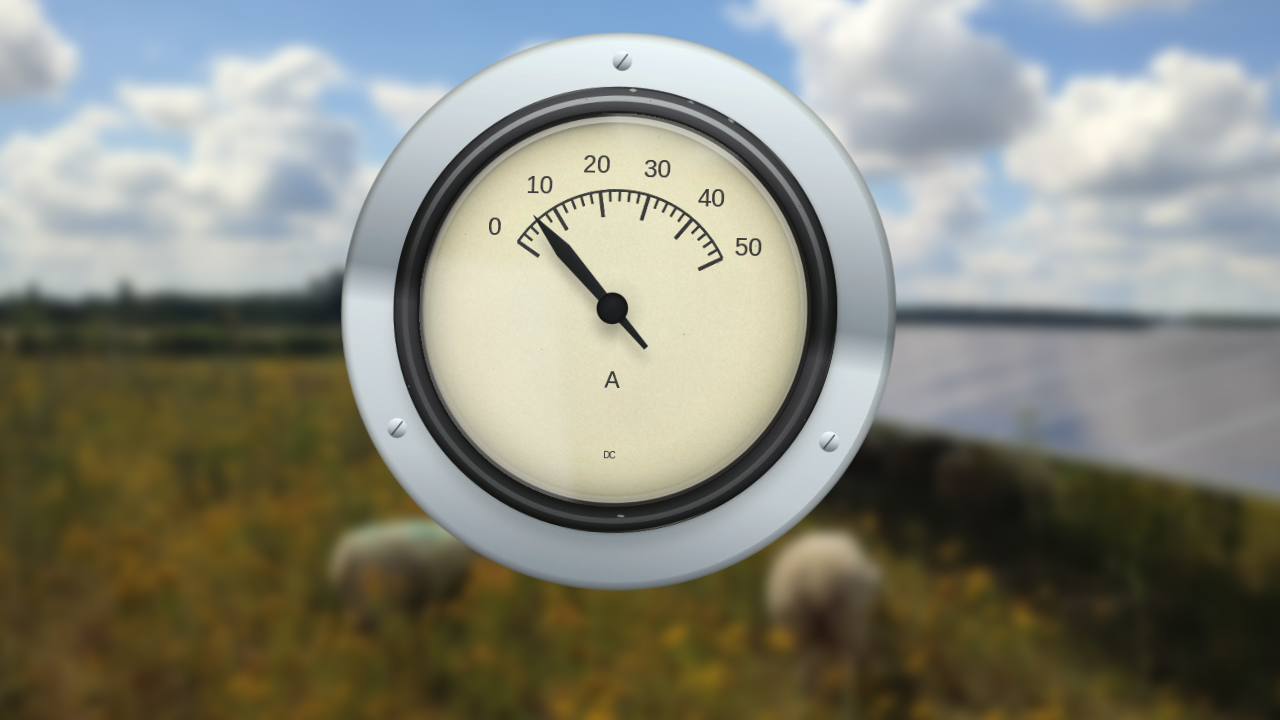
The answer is 6 A
